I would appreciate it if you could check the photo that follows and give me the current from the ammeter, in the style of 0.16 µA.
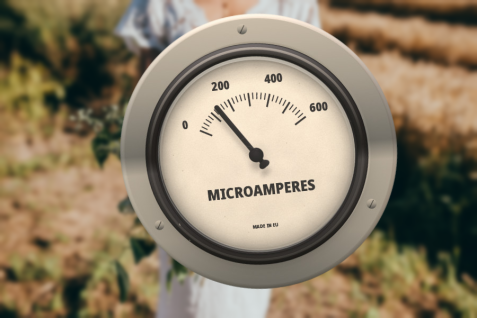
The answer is 140 µA
